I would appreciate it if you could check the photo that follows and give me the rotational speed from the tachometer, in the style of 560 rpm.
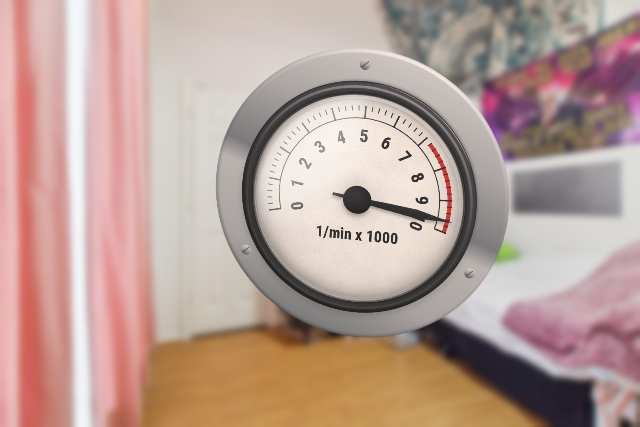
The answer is 9600 rpm
